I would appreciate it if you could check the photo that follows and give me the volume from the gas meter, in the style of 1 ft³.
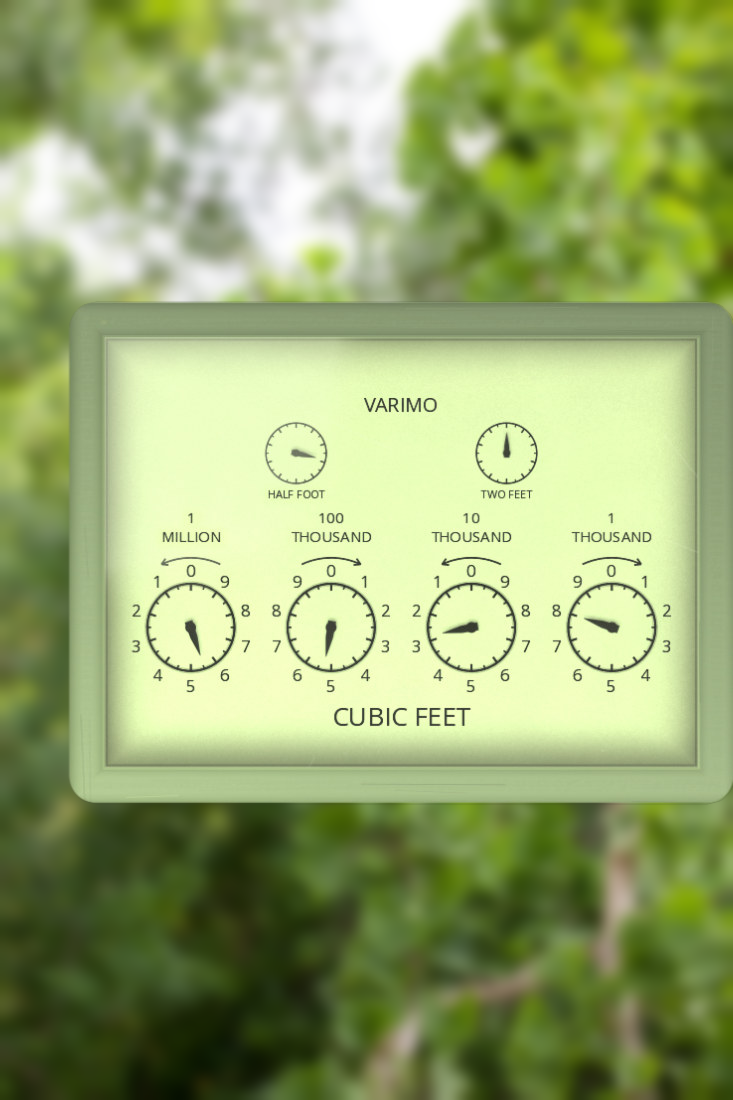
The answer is 552800 ft³
